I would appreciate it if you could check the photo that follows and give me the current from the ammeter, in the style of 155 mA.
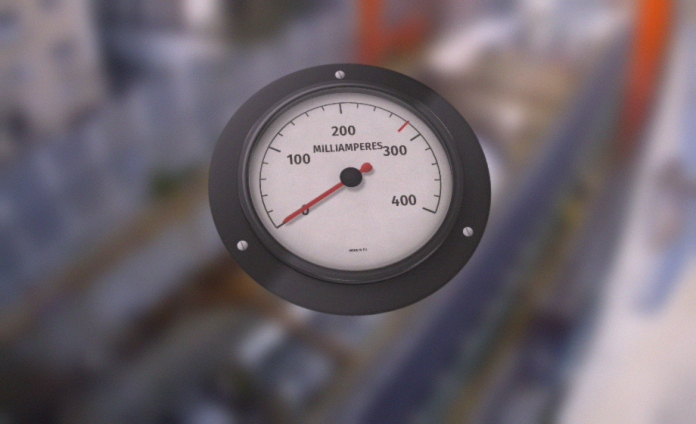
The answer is 0 mA
